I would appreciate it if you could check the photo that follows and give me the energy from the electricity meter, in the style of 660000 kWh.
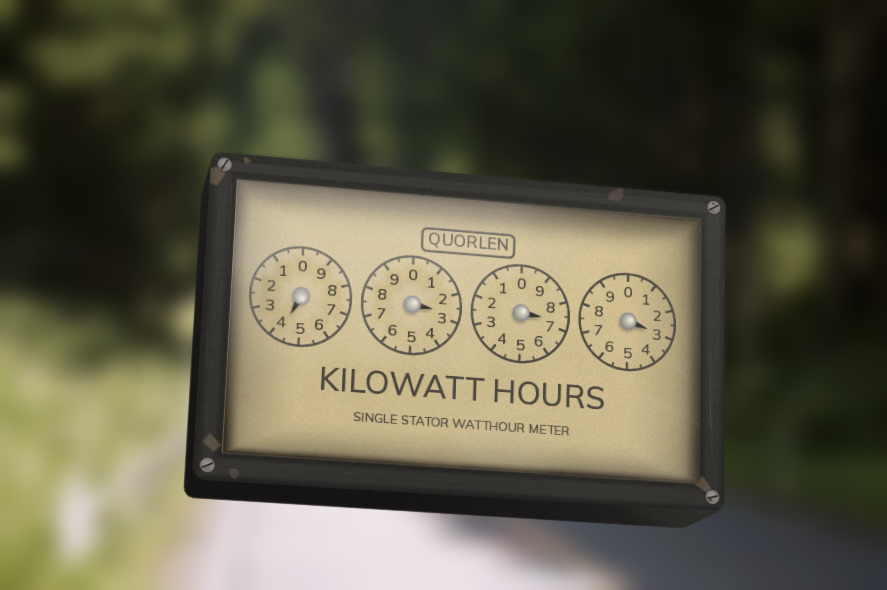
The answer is 4273 kWh
